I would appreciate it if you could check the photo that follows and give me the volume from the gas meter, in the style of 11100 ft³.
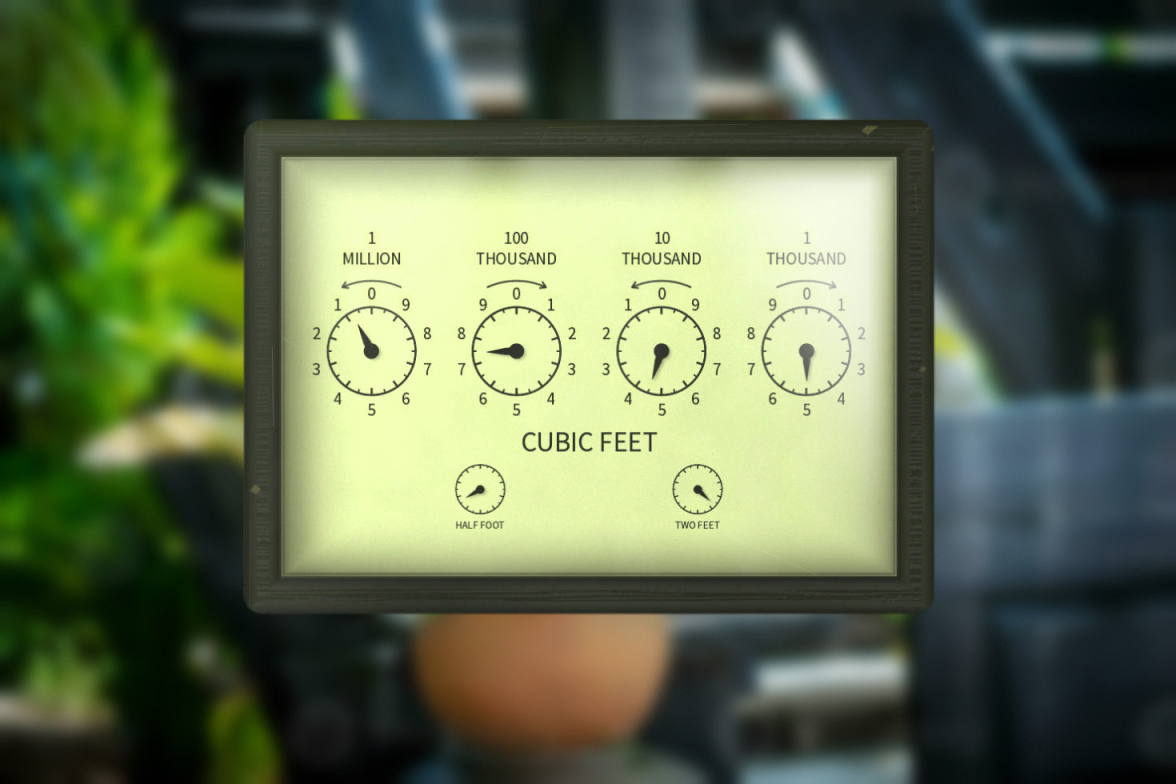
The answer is 74500 ft³
